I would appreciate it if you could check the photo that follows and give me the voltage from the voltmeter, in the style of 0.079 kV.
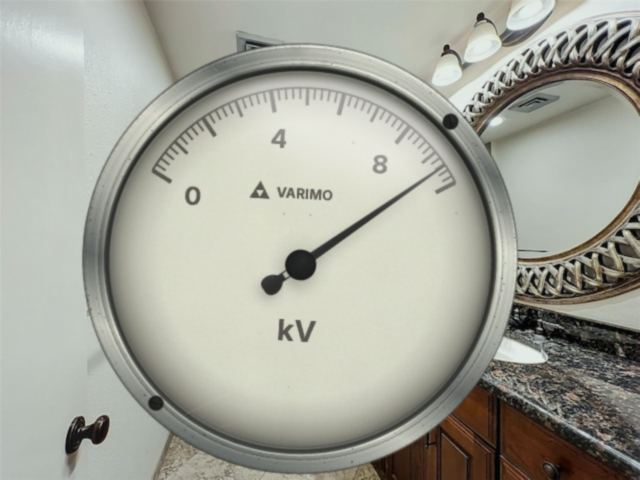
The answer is 9.4 kV
